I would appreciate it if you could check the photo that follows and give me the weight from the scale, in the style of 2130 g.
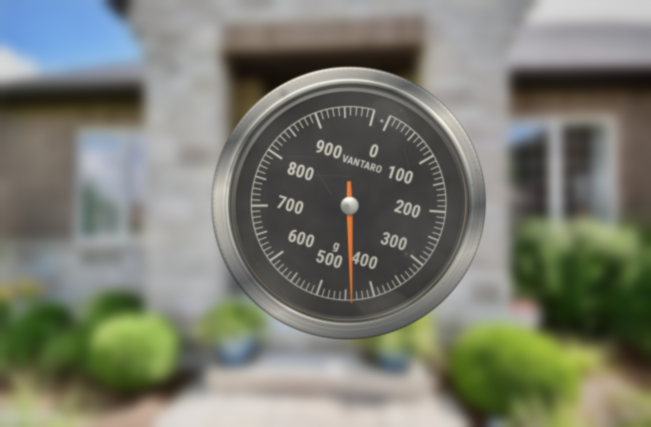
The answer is 440 g
